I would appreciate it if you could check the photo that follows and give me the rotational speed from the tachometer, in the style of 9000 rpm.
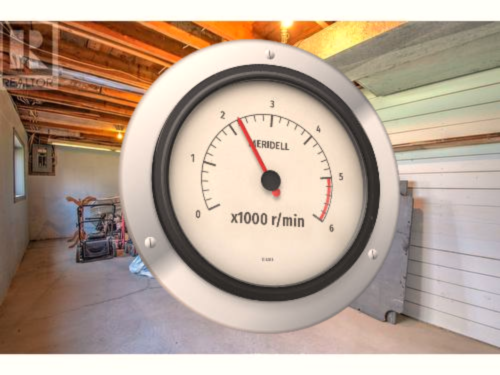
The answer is 2200 rpm
